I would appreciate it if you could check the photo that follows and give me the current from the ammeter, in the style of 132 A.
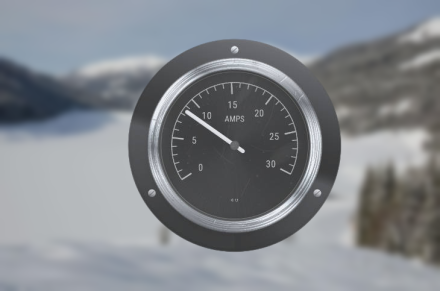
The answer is 8.5 A
